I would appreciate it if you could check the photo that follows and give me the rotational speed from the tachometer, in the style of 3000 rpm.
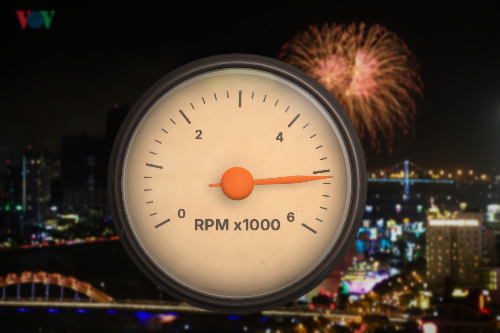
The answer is 5100 rpm
